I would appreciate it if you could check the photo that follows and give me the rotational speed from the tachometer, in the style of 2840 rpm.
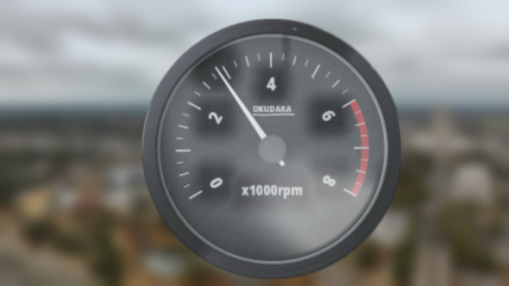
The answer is 2875 rpm
